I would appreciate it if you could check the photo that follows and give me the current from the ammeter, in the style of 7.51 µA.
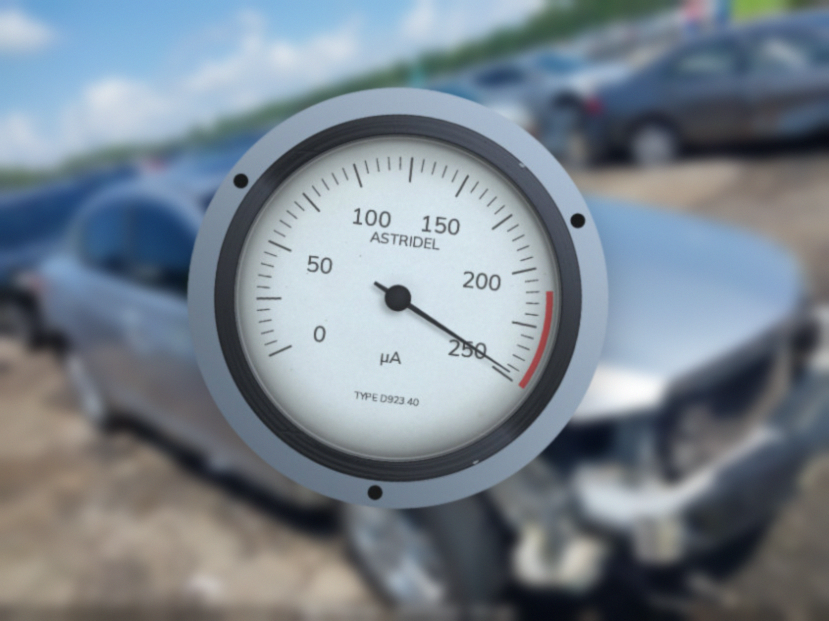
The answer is 247.5 µA
